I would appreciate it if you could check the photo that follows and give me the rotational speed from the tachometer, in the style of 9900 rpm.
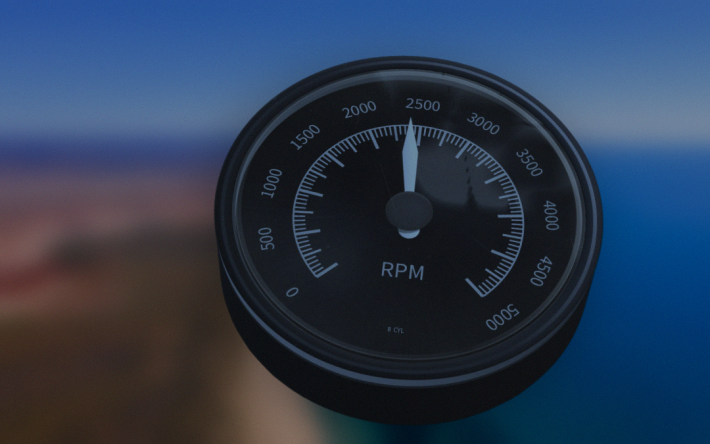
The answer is 2400 rpm
